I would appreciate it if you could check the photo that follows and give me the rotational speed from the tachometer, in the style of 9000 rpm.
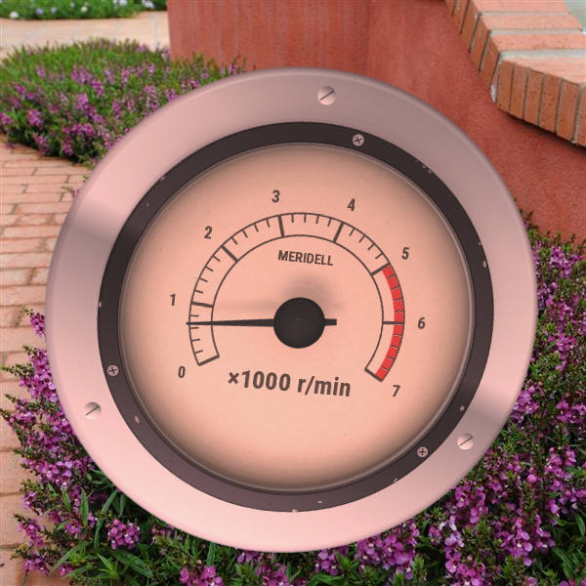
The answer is 700 rpm
